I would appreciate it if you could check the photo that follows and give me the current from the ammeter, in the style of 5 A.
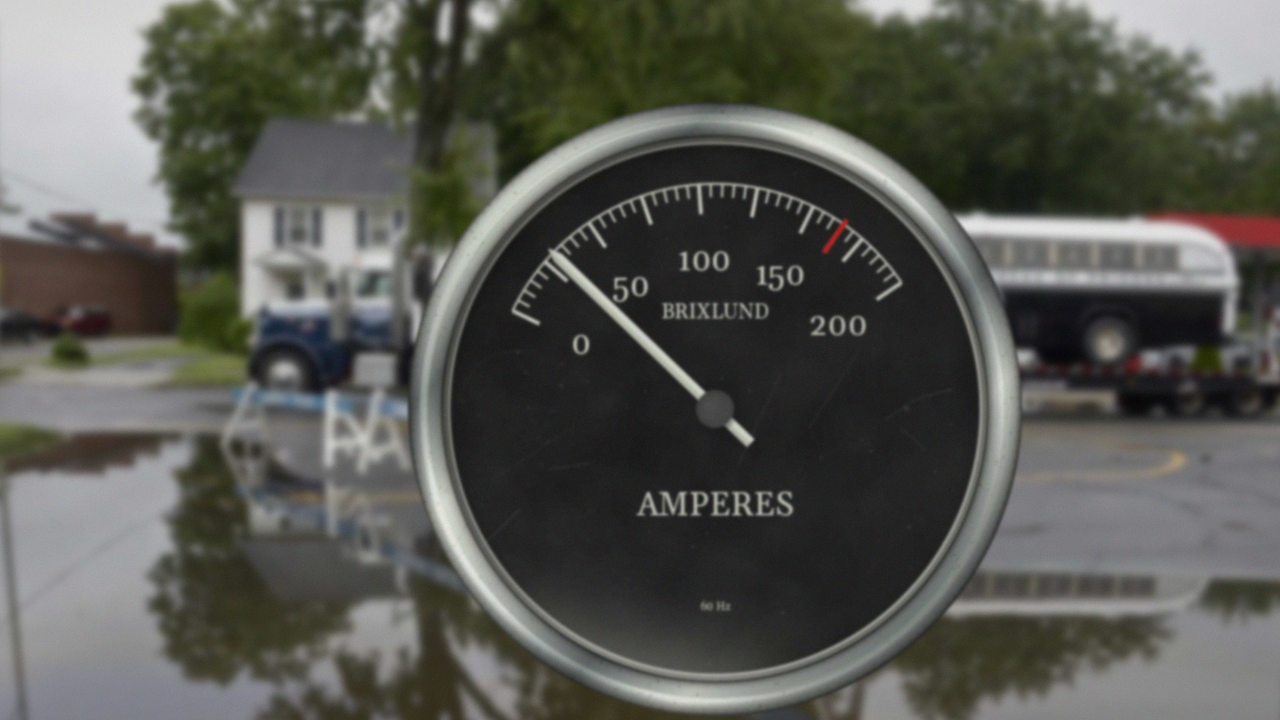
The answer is 30 A
